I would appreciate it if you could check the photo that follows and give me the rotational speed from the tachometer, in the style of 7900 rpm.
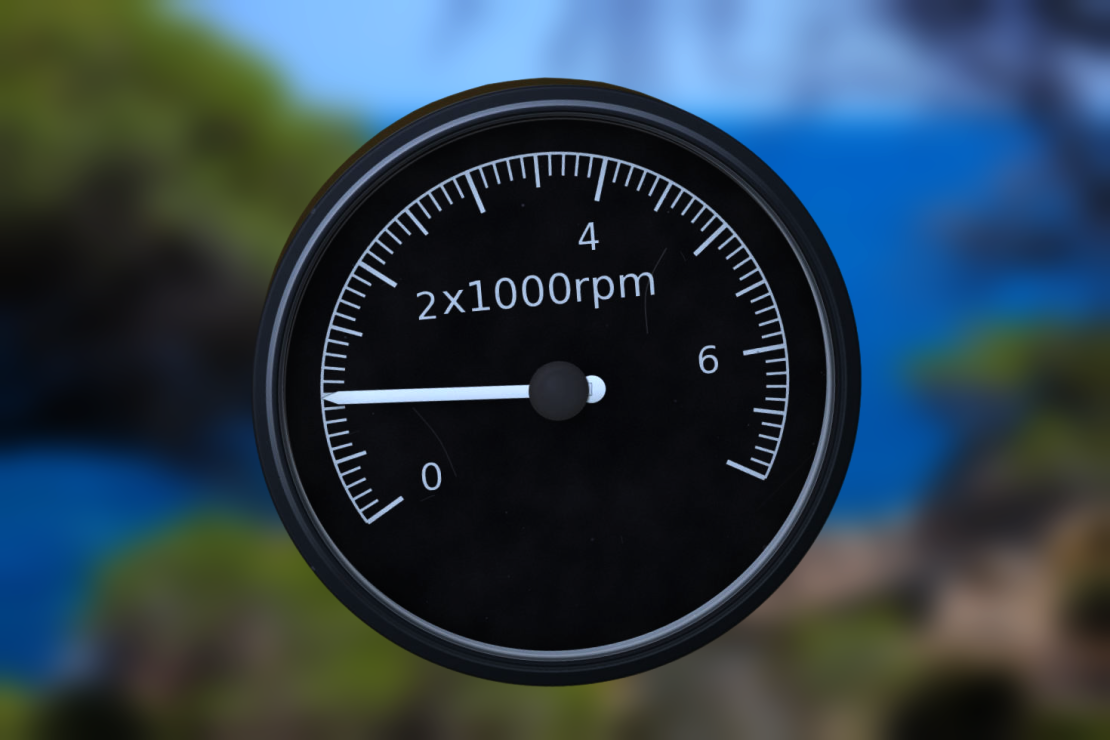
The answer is 1000 rpm
